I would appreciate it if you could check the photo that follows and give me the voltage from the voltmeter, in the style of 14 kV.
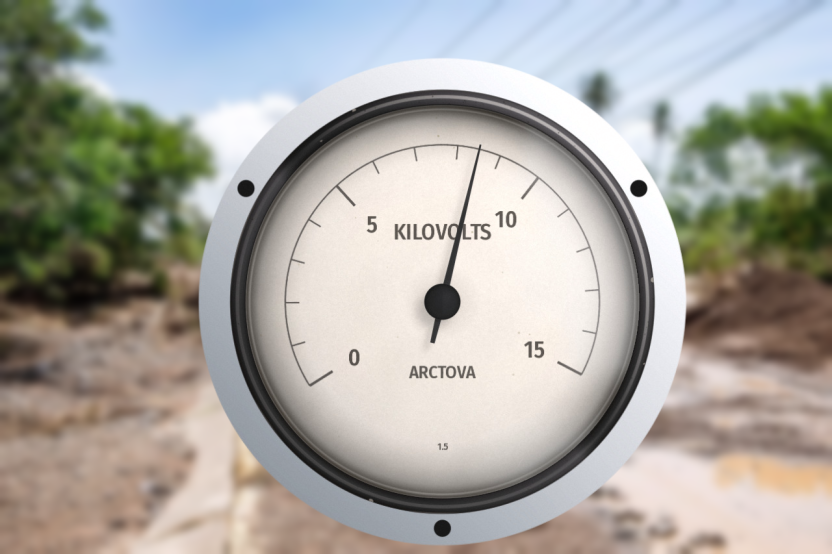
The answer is 8.5 kV
